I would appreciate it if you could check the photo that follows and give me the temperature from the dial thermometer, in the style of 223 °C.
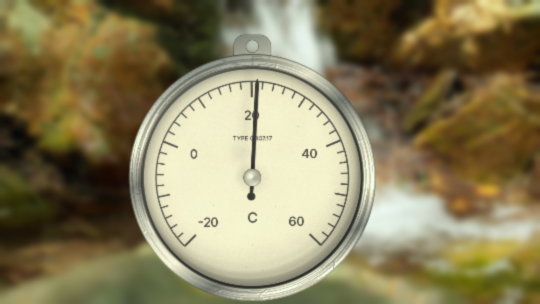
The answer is 21 °C
